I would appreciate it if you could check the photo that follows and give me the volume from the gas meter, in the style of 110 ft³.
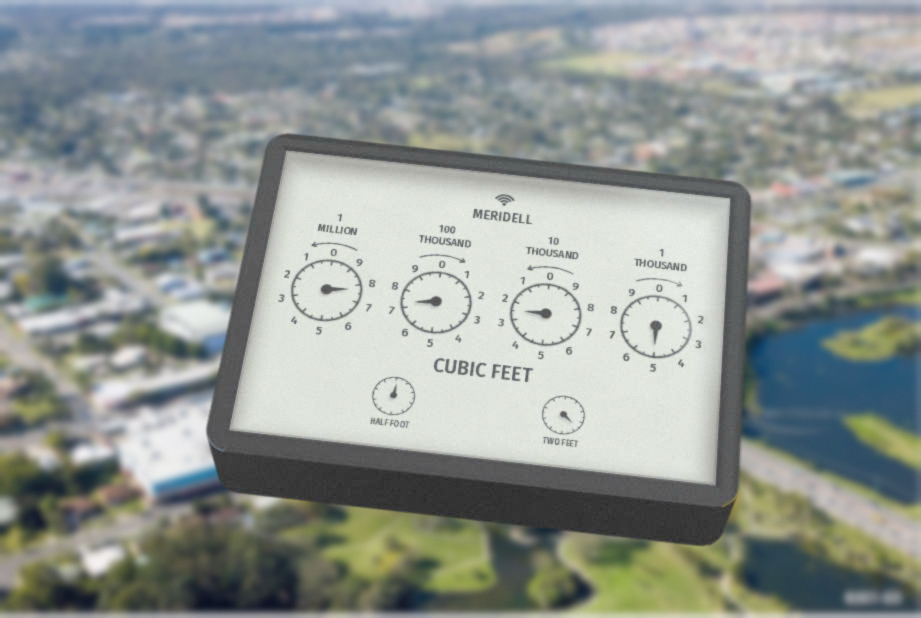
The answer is 772500 ft³
